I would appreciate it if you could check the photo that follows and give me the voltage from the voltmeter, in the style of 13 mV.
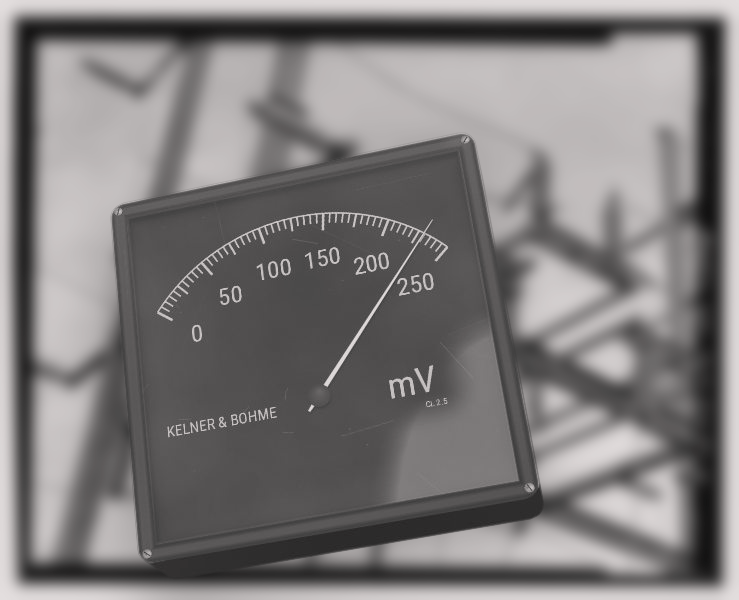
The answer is 230 mV
